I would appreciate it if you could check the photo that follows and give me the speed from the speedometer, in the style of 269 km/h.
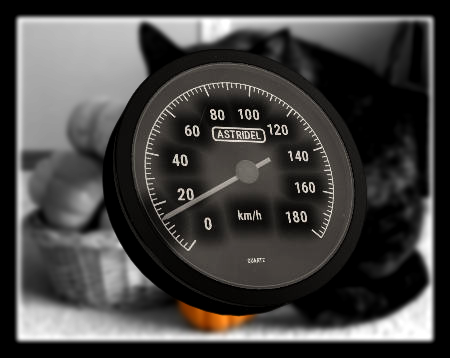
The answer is 14 km/h
